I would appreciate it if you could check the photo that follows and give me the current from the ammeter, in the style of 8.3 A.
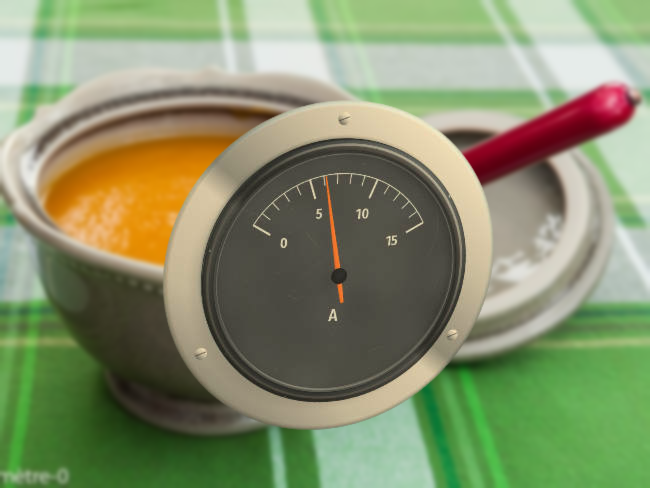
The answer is 6 A
